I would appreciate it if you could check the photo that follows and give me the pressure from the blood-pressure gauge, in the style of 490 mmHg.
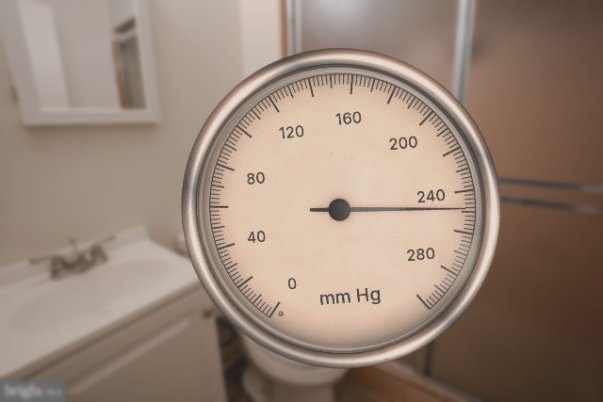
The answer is 248 mmHg
